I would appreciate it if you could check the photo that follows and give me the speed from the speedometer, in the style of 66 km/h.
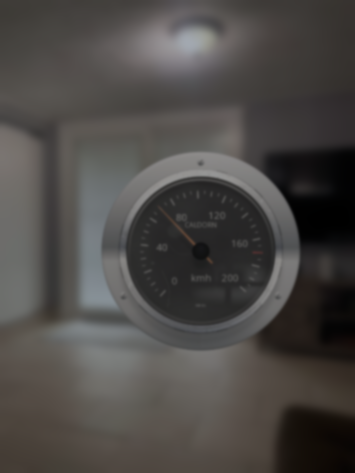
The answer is 70 km/h
